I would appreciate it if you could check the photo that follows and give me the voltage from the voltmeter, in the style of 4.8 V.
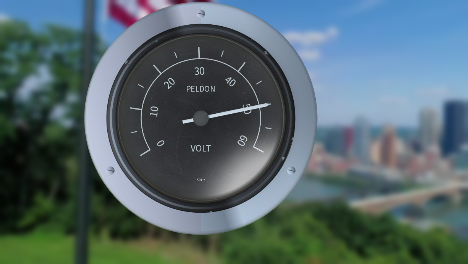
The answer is 50 V
